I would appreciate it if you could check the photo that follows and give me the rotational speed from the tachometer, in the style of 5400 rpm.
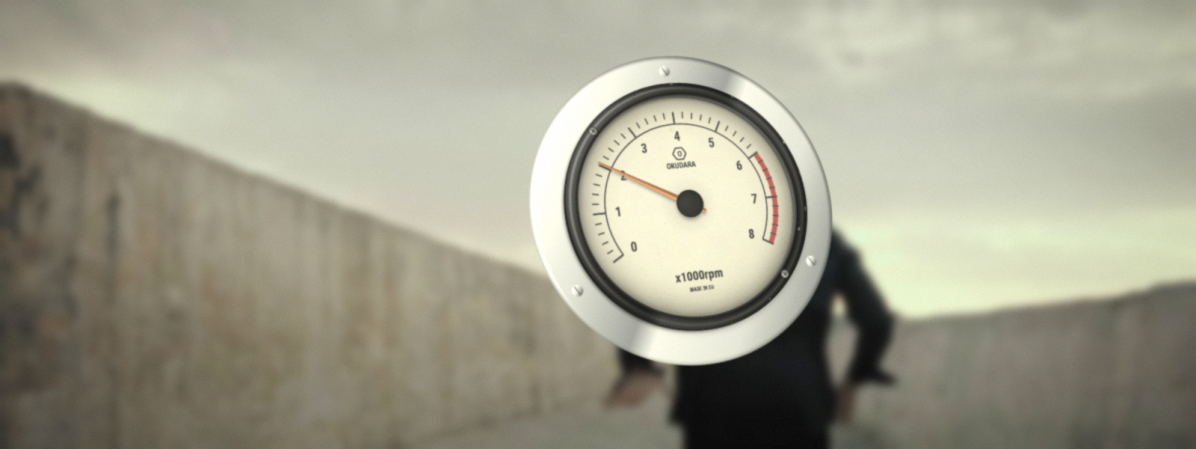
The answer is 2000 rpm
